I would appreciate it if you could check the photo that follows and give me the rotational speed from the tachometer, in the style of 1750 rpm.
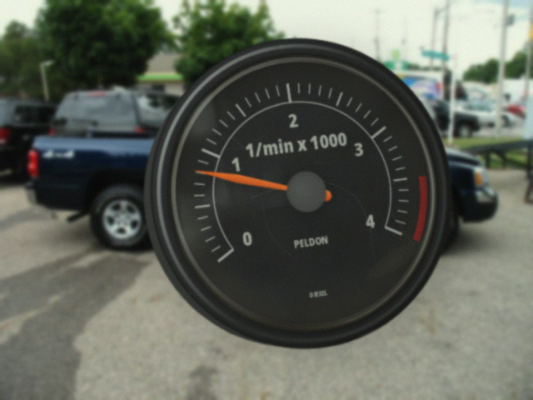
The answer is 800 rpm
